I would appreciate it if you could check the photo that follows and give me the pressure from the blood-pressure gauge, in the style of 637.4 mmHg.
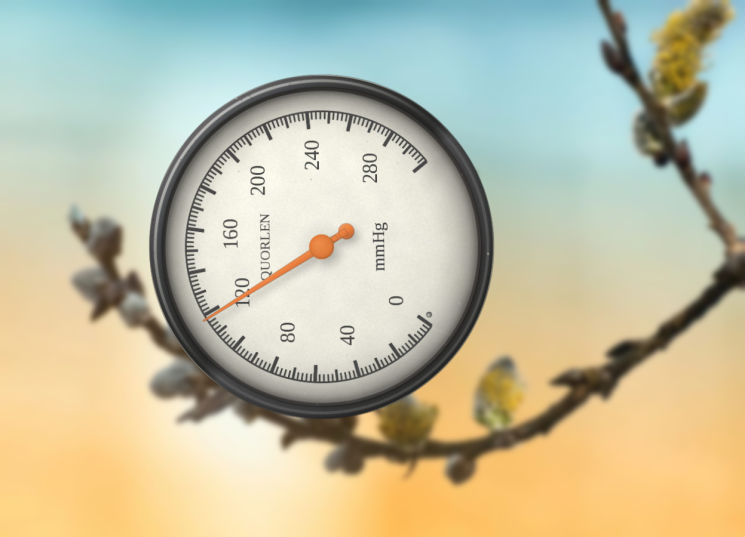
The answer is 118 mmHg
